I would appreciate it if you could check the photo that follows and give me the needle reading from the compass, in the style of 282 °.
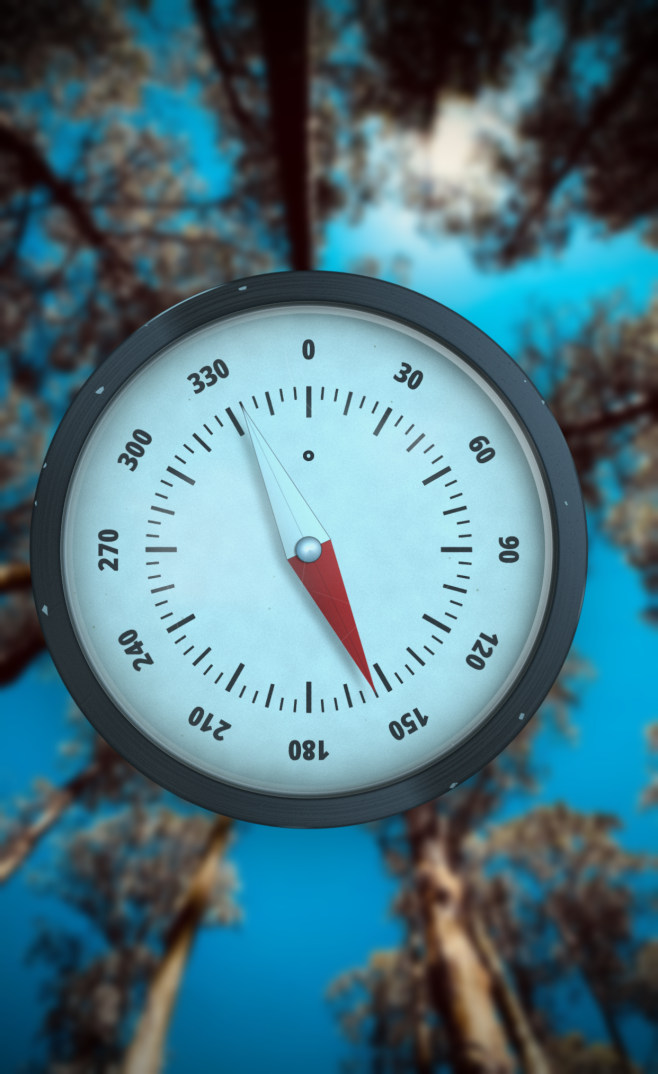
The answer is 155 °
